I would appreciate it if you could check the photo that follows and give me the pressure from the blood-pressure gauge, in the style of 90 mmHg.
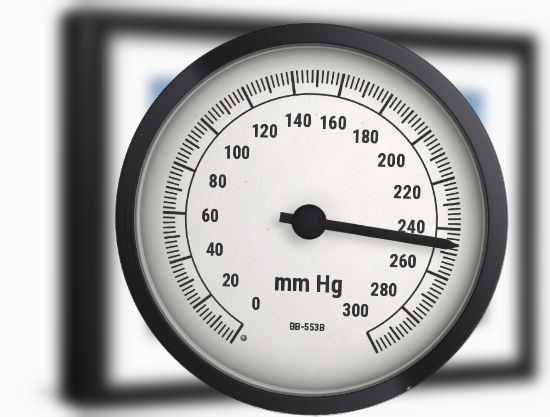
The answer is 246 mmHg
